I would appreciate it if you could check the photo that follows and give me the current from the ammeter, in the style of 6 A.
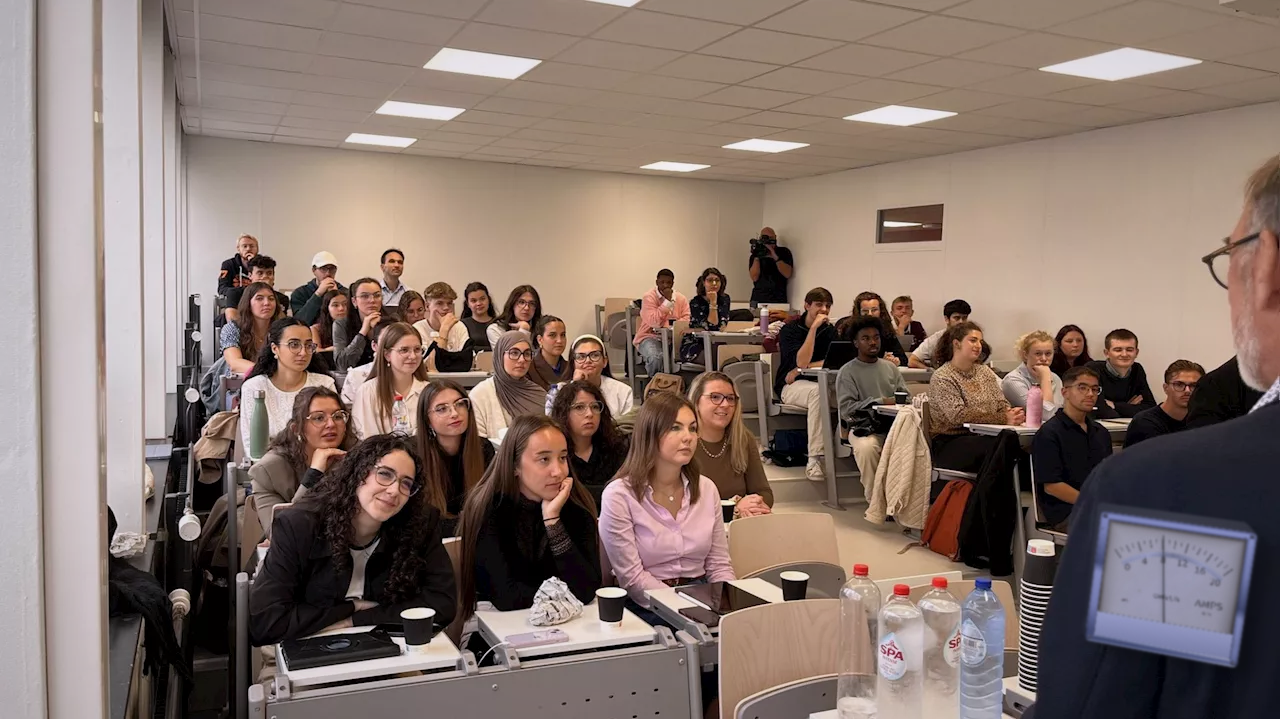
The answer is 8 A
